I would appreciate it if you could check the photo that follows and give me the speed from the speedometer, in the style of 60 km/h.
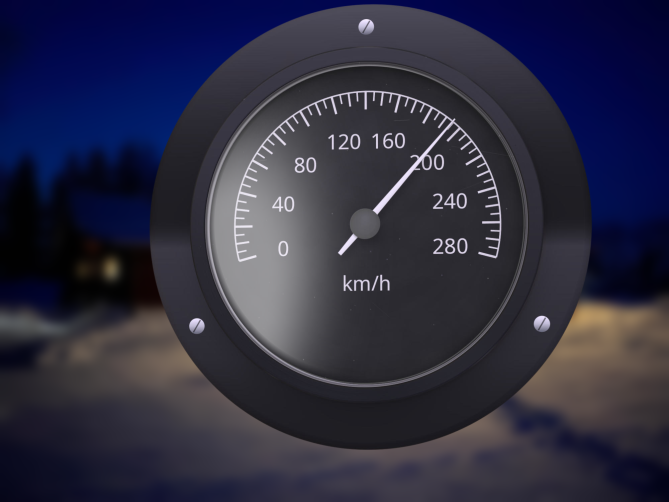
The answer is 195 km/h
